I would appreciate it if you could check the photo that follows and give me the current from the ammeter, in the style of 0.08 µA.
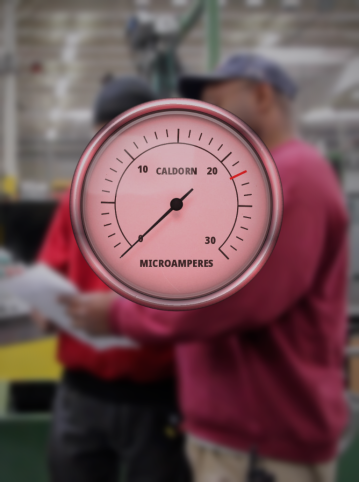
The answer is 0 µA
